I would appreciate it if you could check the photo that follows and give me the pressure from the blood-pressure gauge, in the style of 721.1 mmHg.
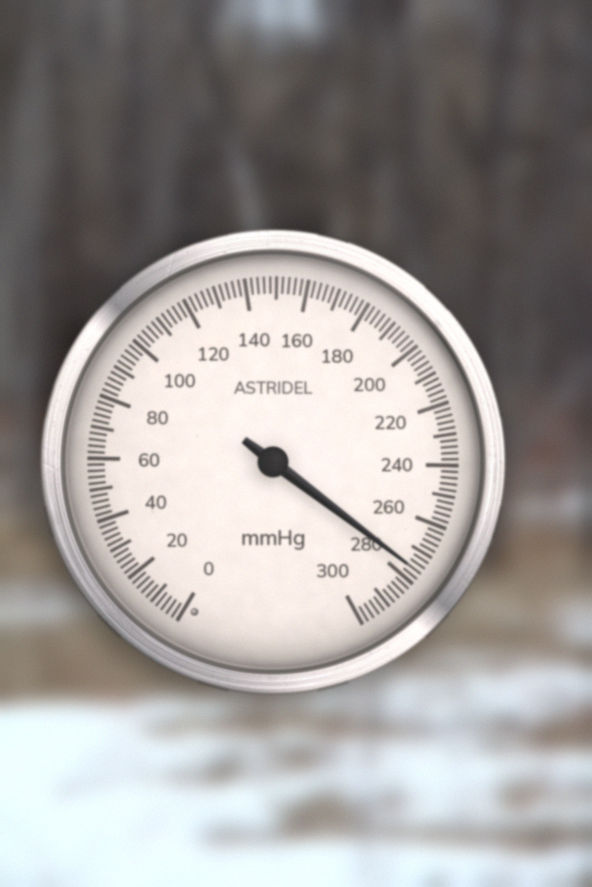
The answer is 276 mmHg
